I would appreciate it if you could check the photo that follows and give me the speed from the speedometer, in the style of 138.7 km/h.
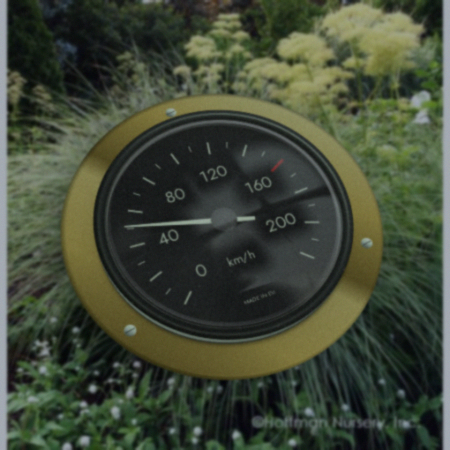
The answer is 50 km/h
